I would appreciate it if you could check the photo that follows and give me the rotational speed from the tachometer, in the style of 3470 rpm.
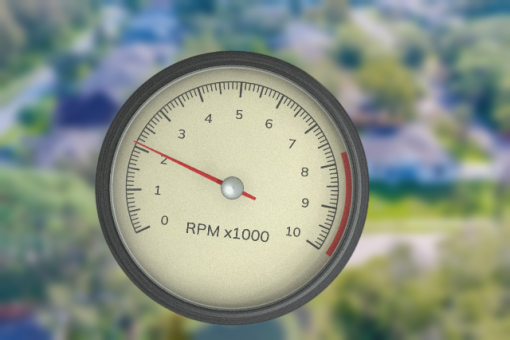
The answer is 2100 rpm
